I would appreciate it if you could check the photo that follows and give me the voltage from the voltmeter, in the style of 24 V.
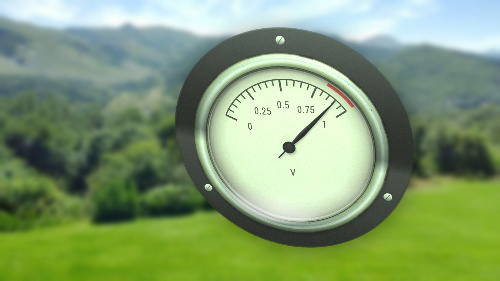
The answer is 0.9 V
